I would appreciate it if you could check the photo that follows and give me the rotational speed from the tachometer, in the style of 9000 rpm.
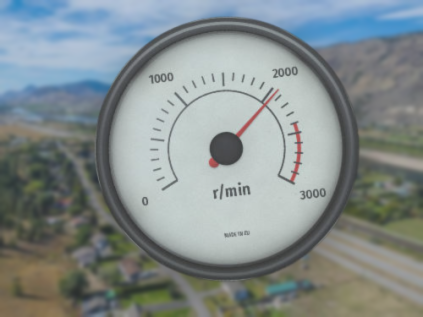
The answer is 2050 rpm
